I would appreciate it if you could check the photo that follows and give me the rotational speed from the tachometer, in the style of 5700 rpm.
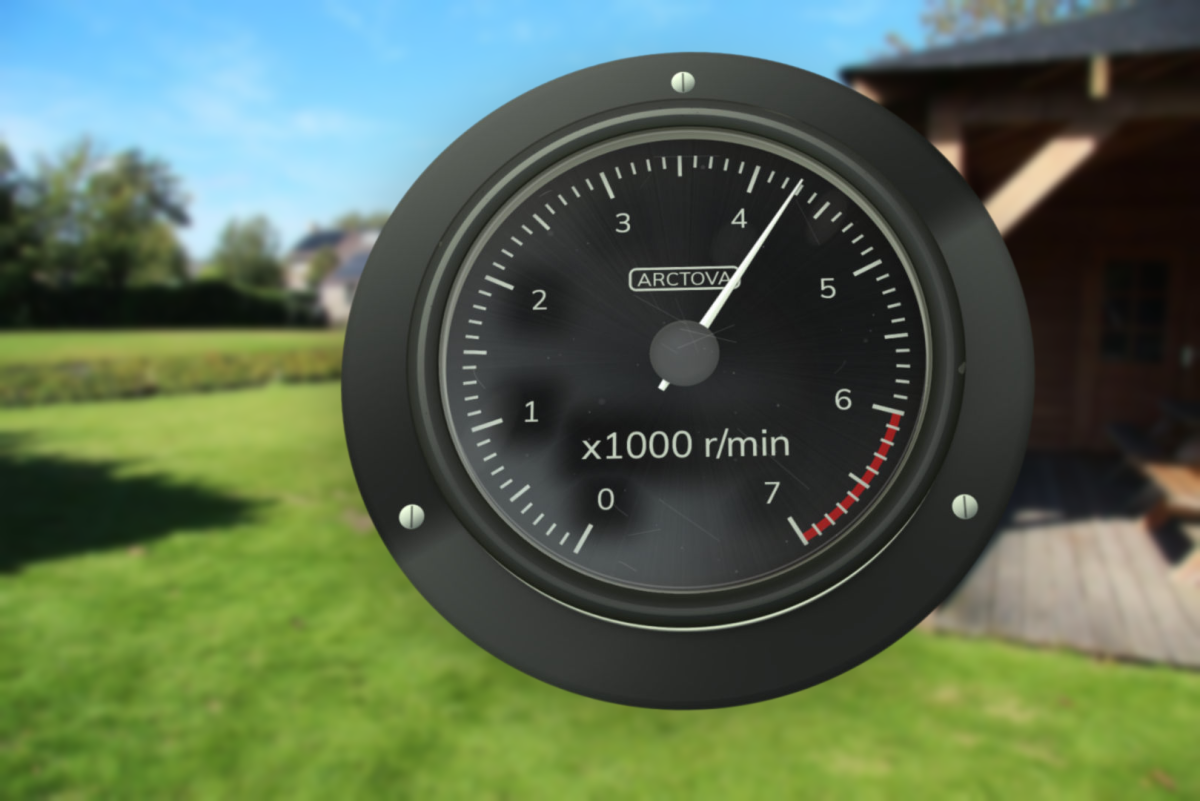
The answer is 4300 rpm
